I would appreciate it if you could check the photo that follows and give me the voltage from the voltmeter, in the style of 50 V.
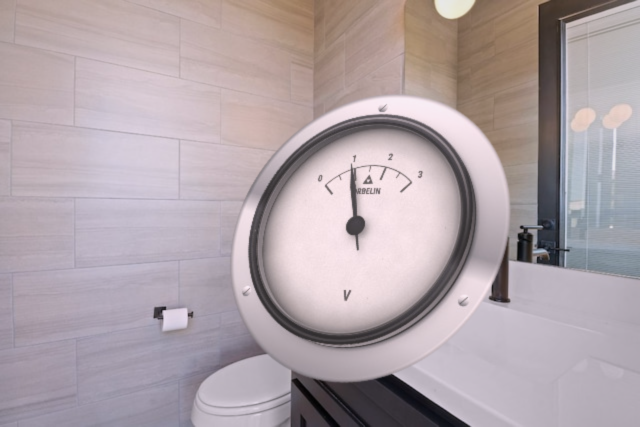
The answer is 1 V
